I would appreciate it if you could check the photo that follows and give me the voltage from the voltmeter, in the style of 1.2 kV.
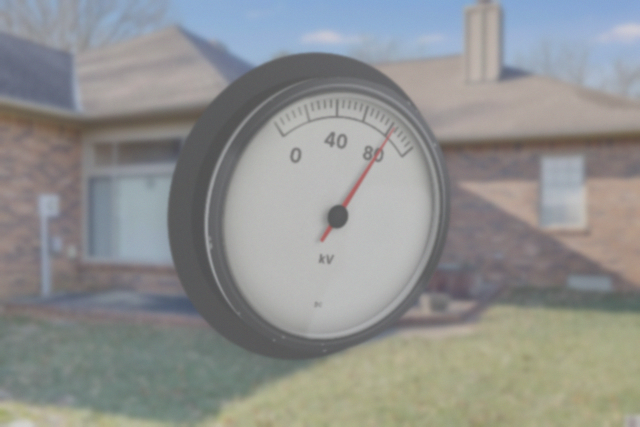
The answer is 80 kV
